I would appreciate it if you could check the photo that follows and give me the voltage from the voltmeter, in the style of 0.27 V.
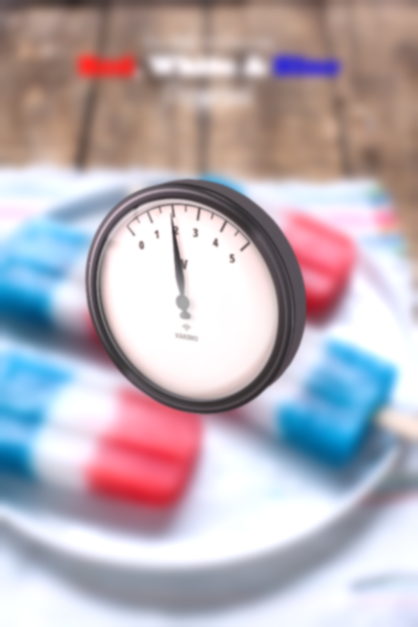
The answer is 2 V
